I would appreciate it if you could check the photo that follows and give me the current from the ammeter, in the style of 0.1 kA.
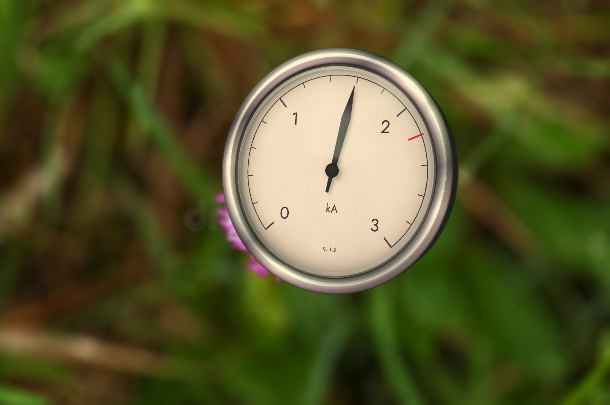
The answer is 1.6 kA
